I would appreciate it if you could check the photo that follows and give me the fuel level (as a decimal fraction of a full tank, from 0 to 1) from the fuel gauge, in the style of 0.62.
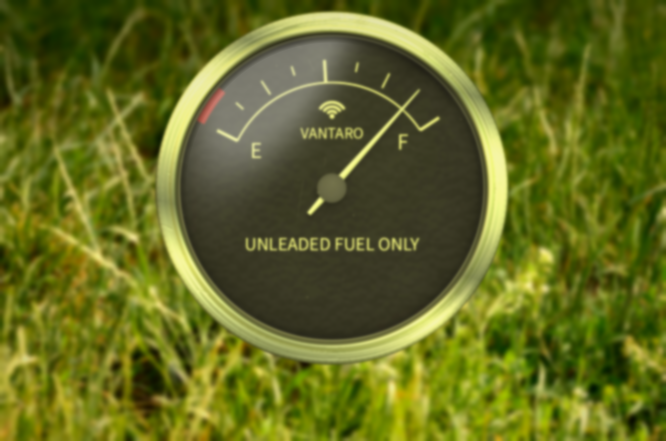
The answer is 0.875
